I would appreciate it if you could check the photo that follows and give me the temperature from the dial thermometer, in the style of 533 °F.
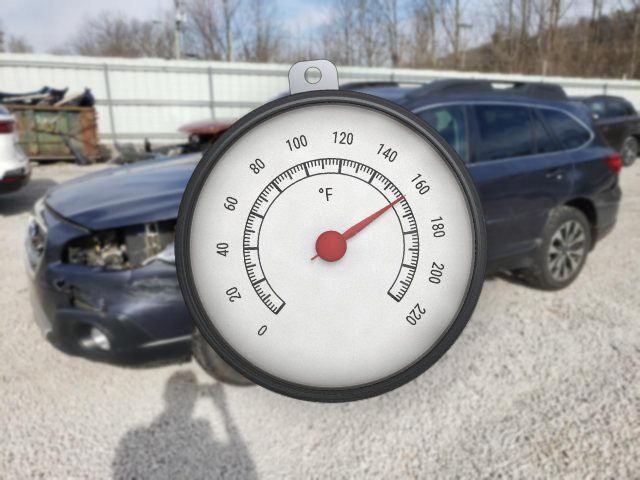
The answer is 160 °F
